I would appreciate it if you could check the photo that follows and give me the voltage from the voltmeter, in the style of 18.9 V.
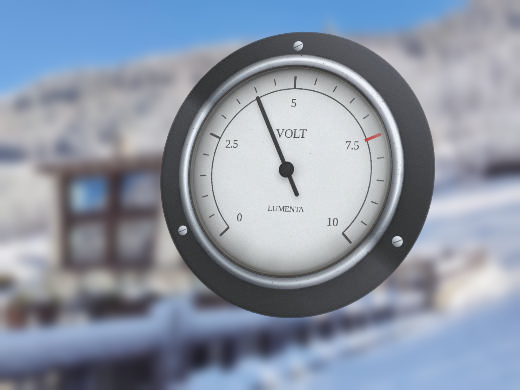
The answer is 4 V
